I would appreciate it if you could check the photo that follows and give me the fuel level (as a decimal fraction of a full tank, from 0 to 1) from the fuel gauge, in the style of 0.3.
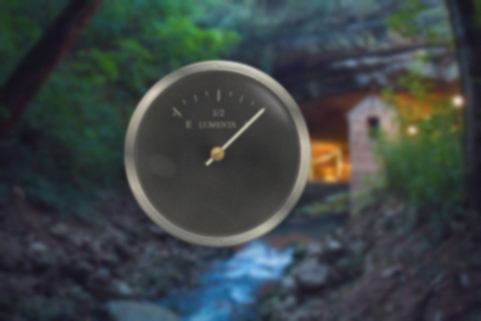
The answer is 1
